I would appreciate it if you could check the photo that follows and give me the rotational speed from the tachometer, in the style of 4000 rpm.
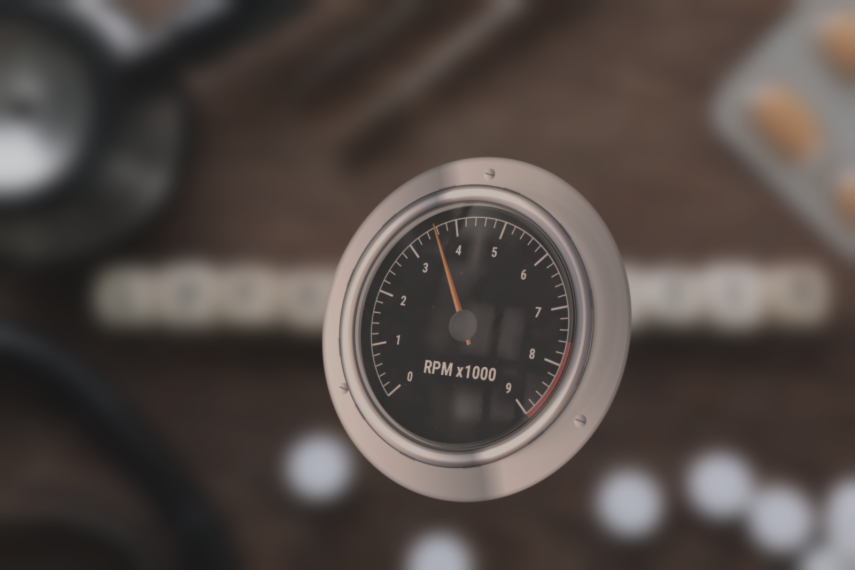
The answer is 3600 rpm
